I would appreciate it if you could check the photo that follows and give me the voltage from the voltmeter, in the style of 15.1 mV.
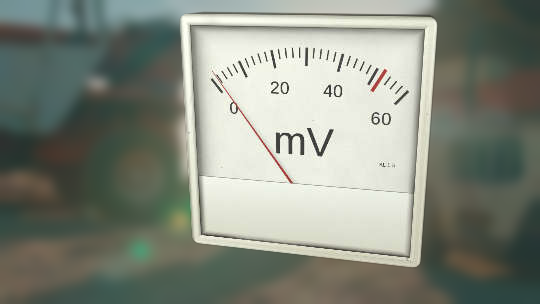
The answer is 2 mV
